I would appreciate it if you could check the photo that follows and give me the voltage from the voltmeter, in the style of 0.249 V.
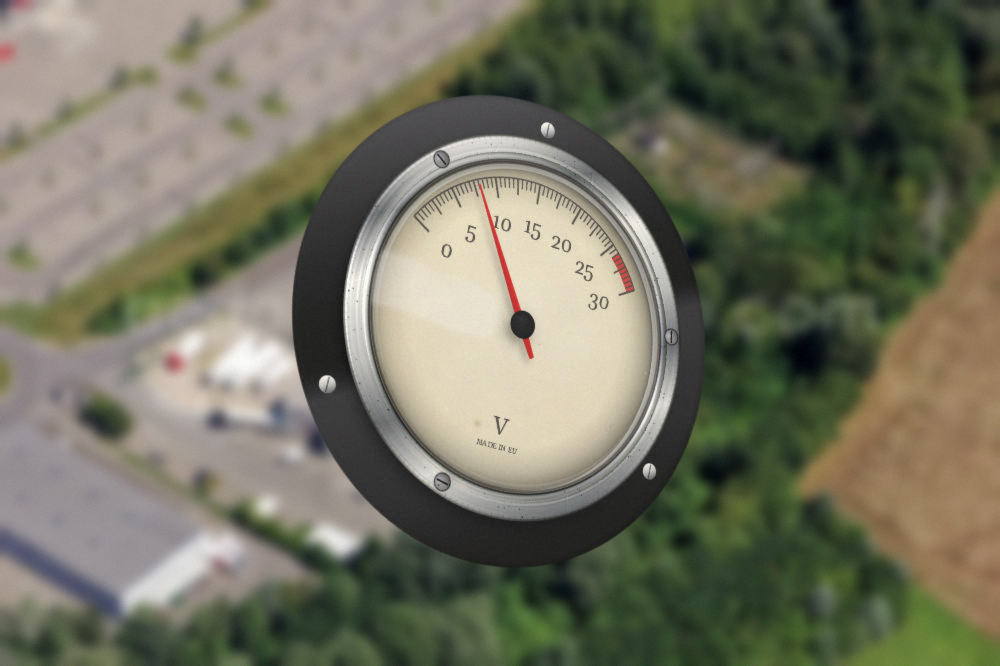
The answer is 7.5 V
